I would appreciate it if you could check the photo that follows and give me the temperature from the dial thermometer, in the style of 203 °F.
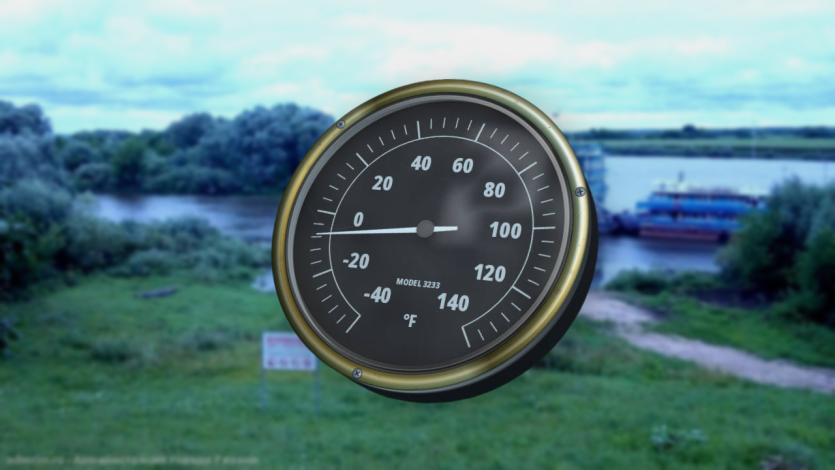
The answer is -8 °F
